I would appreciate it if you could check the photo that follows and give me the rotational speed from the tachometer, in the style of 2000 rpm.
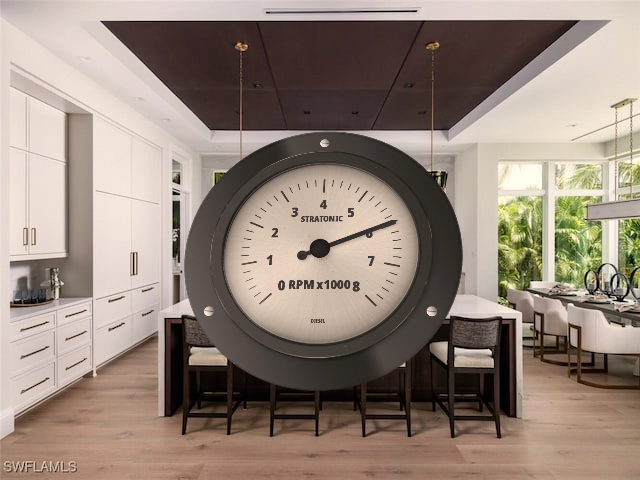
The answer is 6000 rpm
